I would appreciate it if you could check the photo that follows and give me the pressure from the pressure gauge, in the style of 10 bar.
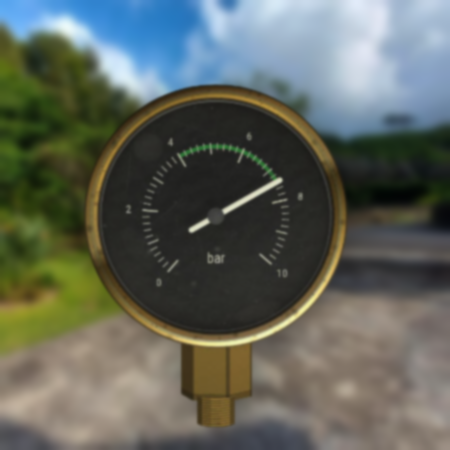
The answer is 7.4 bar
